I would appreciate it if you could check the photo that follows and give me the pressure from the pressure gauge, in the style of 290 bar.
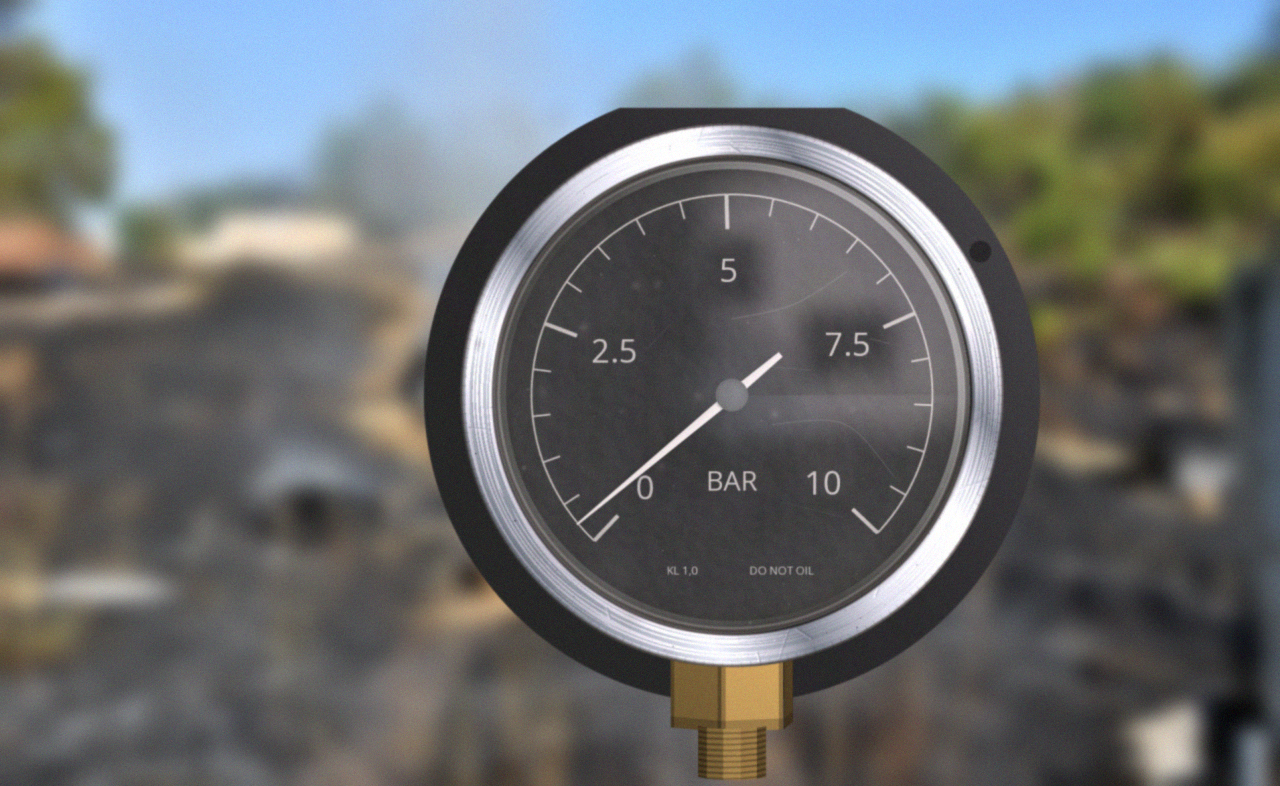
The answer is 0.25 bar
